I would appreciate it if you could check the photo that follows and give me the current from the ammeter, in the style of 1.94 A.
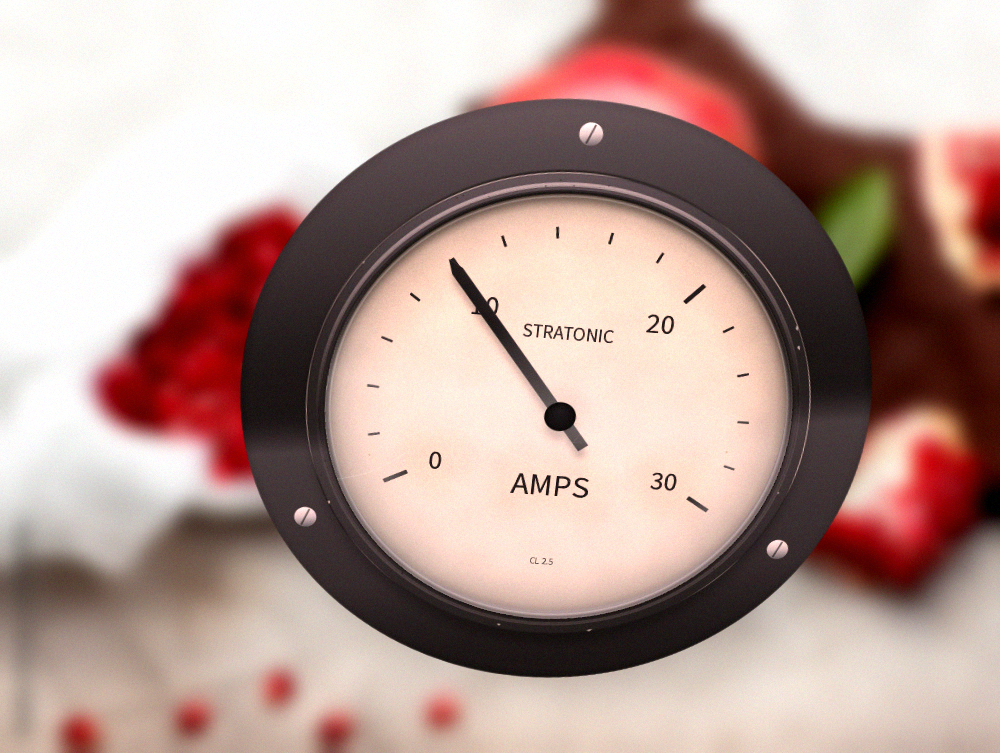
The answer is 10 A
